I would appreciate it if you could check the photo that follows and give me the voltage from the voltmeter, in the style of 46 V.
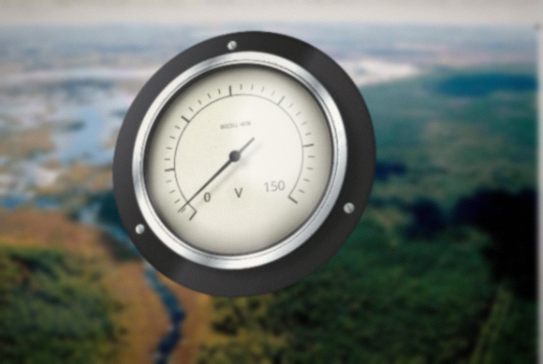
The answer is 5 V
